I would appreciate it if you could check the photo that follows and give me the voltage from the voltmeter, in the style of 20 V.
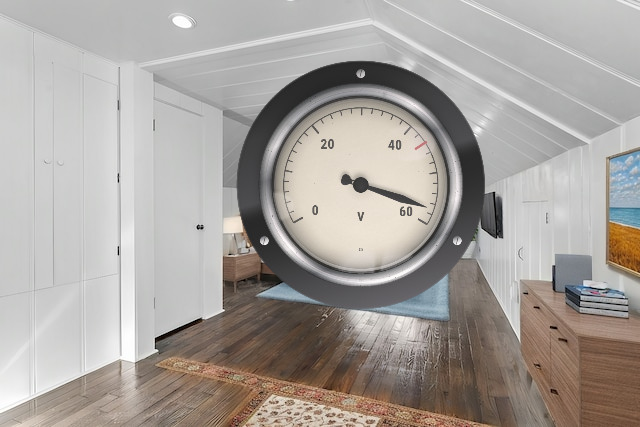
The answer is 57 V
